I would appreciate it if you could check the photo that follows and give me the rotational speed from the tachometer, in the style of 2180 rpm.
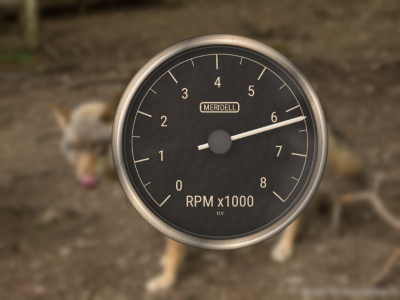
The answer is 6250 rpm
